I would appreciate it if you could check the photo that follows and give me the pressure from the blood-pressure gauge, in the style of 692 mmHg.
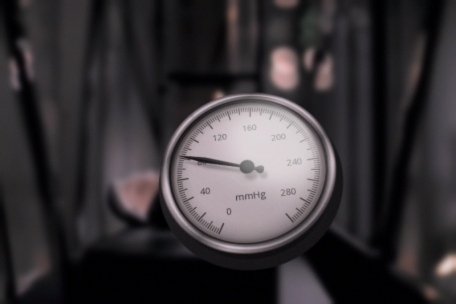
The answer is 80 mmHg
